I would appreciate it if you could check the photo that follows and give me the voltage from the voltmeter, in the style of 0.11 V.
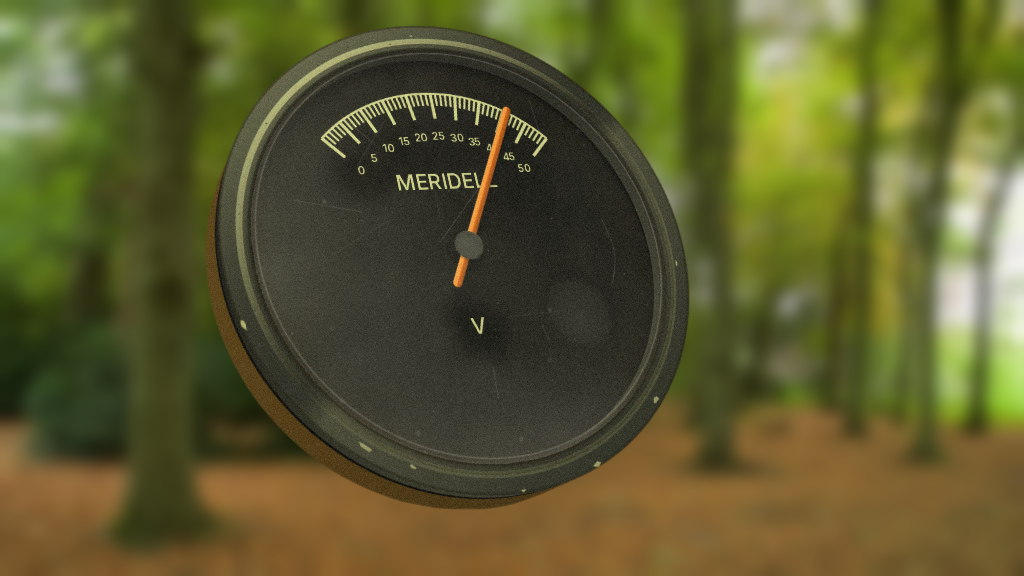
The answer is 40 V
